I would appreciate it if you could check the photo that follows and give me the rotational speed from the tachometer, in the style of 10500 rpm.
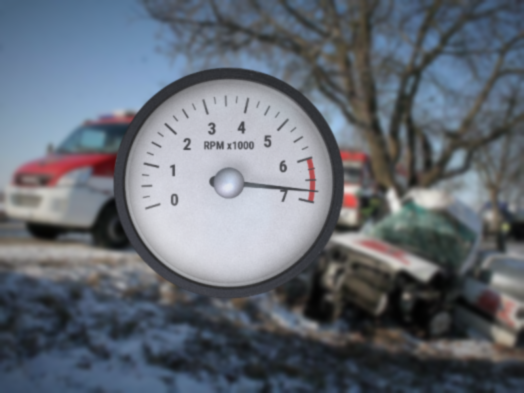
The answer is 6750 rpm
